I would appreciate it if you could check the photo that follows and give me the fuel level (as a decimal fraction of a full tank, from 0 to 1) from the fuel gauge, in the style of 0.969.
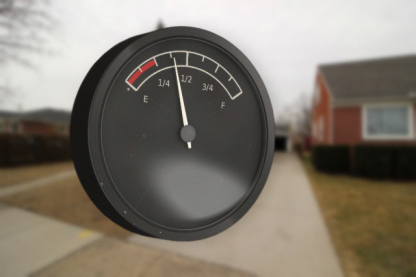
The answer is 0.375
